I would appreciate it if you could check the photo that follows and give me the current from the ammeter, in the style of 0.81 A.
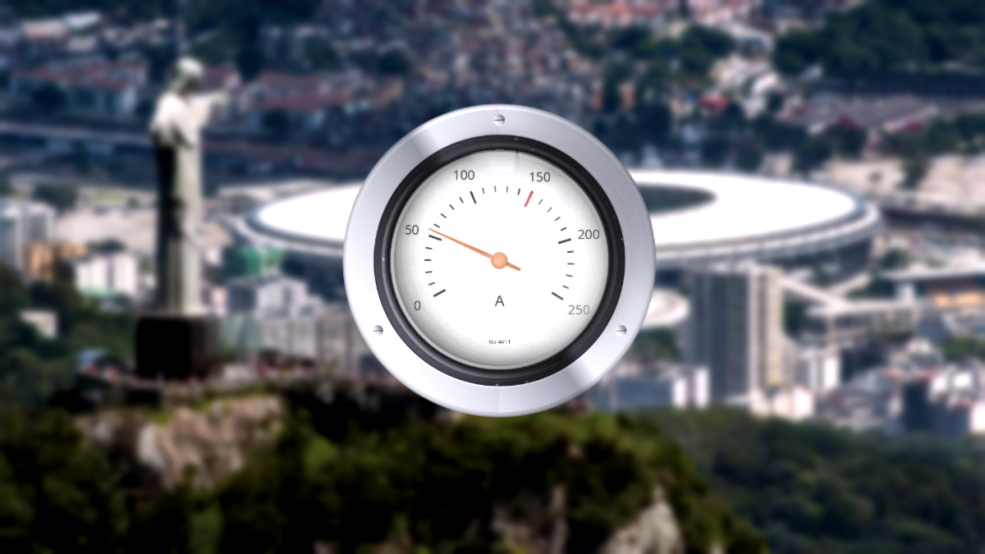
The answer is 55 A
